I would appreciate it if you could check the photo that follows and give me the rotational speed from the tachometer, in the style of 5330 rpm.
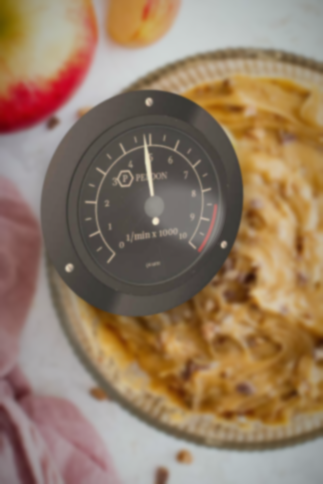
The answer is 4750 rpm
